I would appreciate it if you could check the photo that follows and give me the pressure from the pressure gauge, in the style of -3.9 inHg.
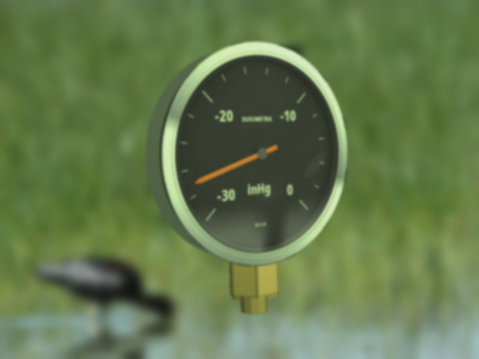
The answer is -27 inHg
